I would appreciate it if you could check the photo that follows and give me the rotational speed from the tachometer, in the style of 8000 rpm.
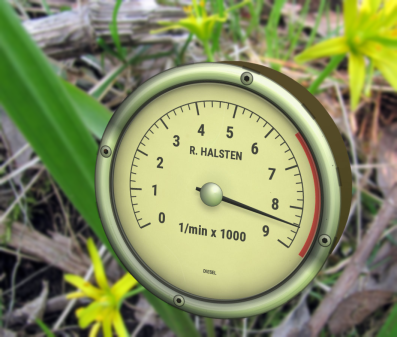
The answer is 8400 rpm
